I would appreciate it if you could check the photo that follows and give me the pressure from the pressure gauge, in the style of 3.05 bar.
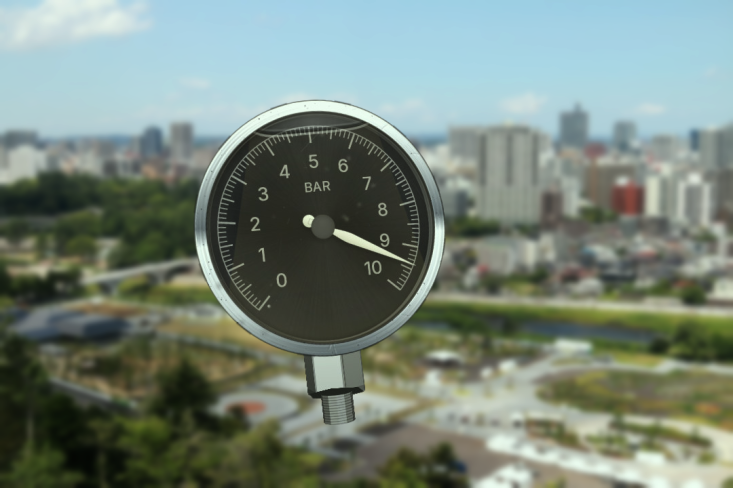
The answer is 9.4 bar
